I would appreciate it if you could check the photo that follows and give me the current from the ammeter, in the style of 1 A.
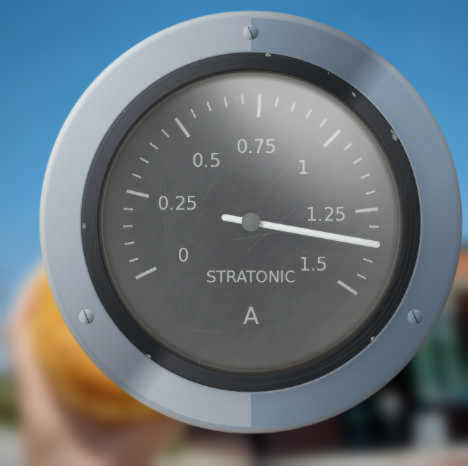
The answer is 1.35 A
